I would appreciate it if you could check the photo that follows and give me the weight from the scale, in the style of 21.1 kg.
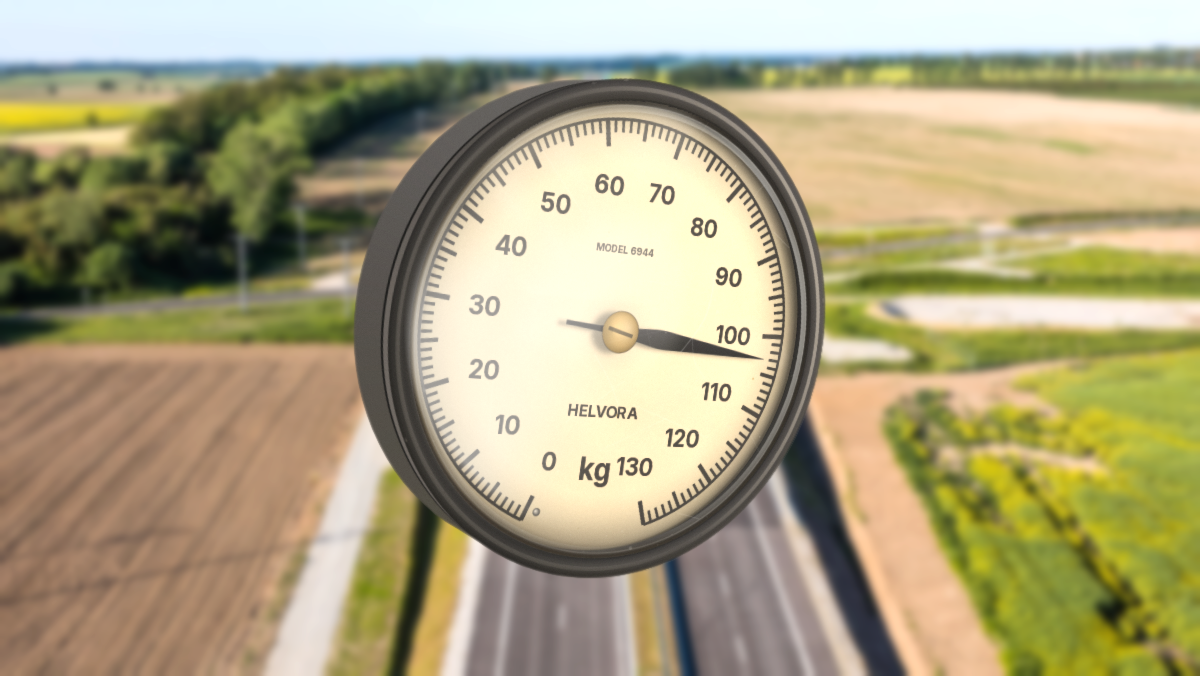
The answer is 103 kg
